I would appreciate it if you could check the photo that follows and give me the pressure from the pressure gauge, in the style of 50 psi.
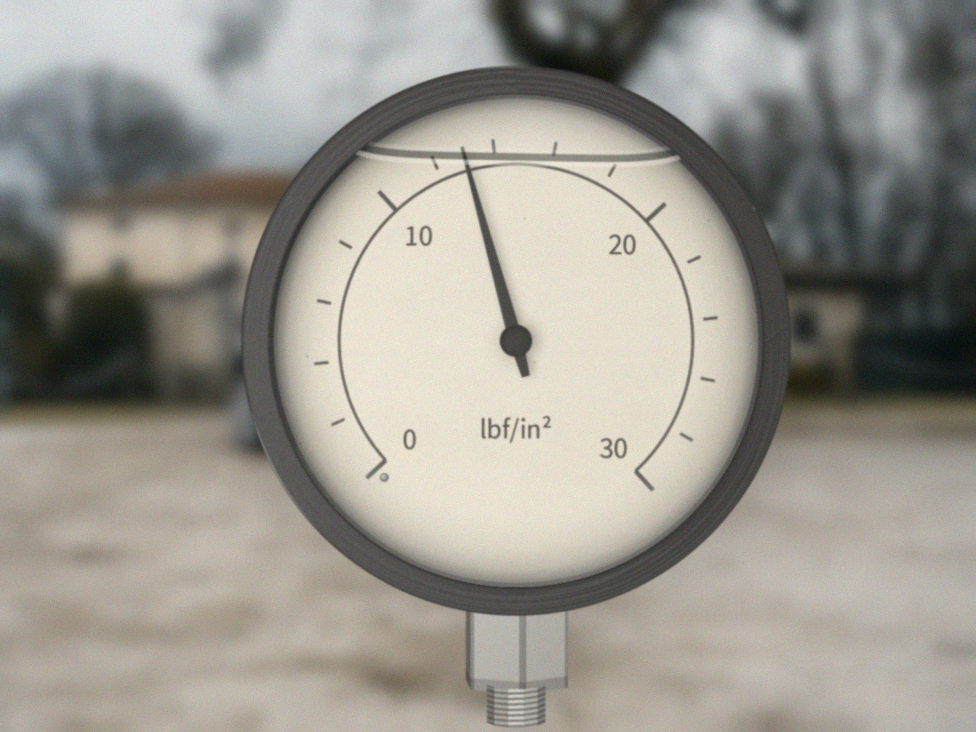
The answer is 13 psi
